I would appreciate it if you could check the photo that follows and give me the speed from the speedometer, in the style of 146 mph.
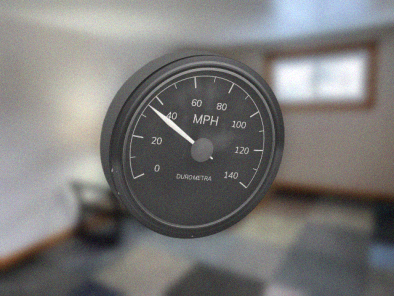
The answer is 35 mph
